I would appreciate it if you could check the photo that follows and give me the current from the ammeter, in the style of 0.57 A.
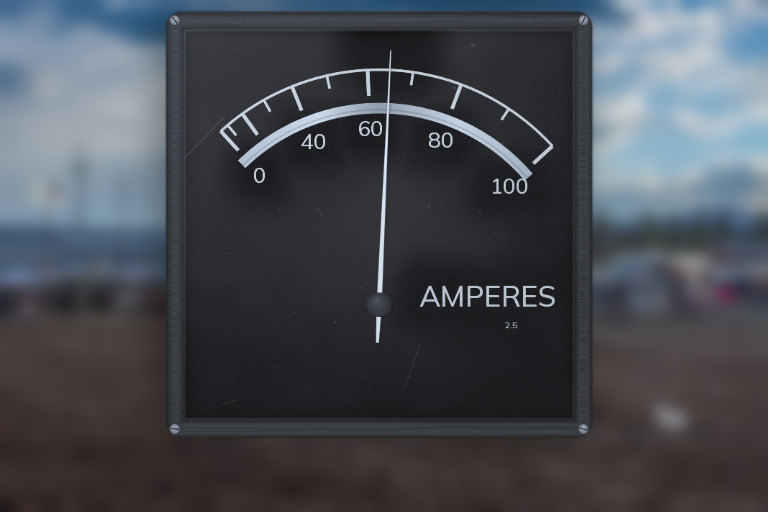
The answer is 65 A
